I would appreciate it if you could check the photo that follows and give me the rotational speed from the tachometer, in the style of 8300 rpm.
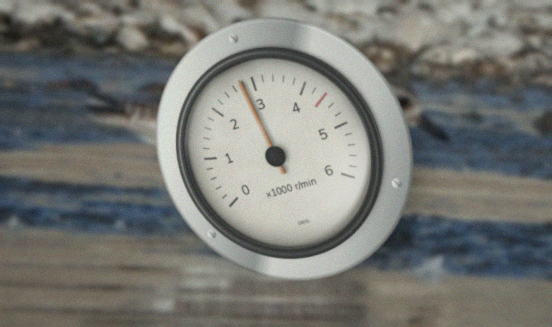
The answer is 2800 rpm
